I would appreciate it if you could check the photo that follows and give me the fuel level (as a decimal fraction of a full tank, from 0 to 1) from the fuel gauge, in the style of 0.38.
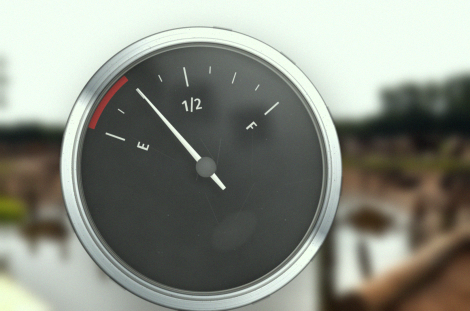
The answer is 0.25
